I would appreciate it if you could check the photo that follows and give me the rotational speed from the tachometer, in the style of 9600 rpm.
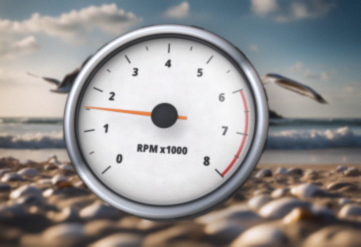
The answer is 1500 rpm
